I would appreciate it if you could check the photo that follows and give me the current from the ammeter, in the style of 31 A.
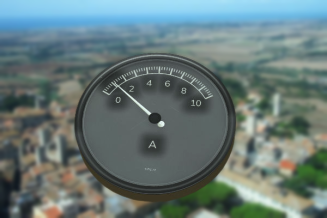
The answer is 1 A
